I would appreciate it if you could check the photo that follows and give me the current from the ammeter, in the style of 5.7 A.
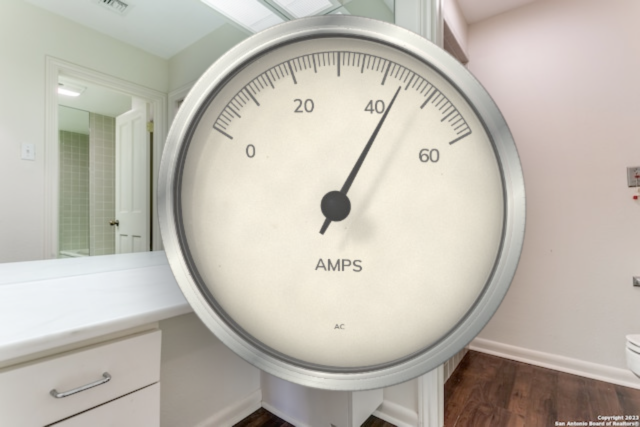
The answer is 44 A
